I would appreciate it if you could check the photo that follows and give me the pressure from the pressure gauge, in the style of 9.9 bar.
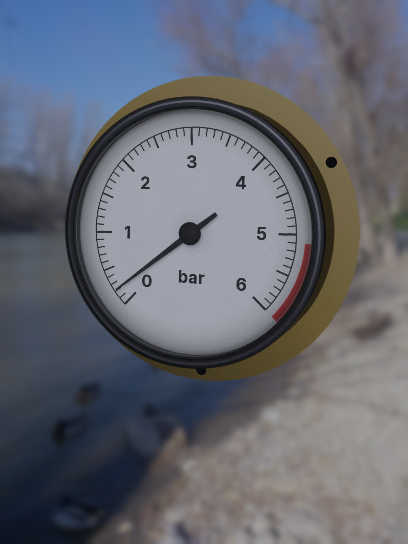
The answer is 0.2 bar
